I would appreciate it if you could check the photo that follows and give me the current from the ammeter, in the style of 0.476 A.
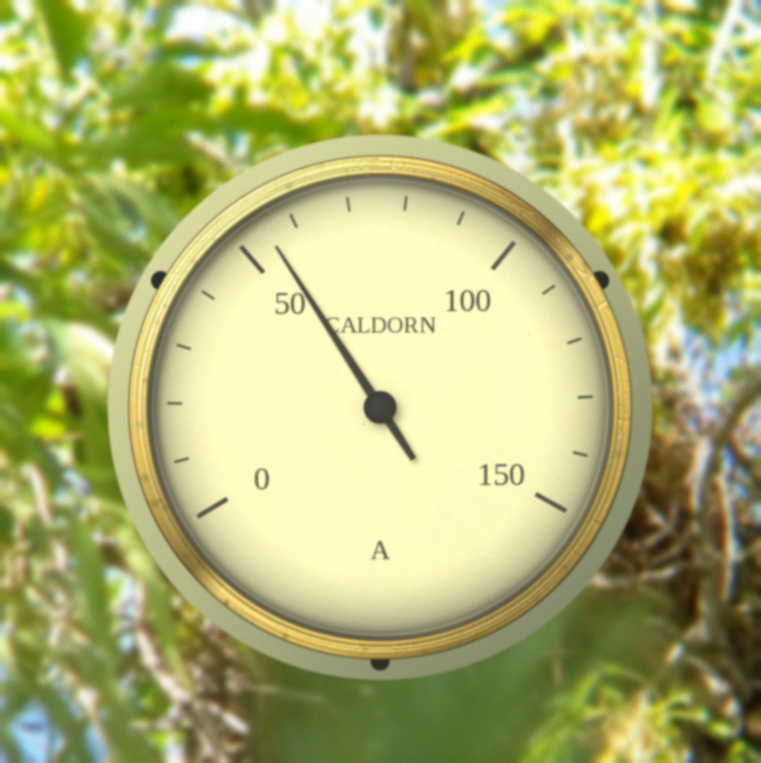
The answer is 55 A
